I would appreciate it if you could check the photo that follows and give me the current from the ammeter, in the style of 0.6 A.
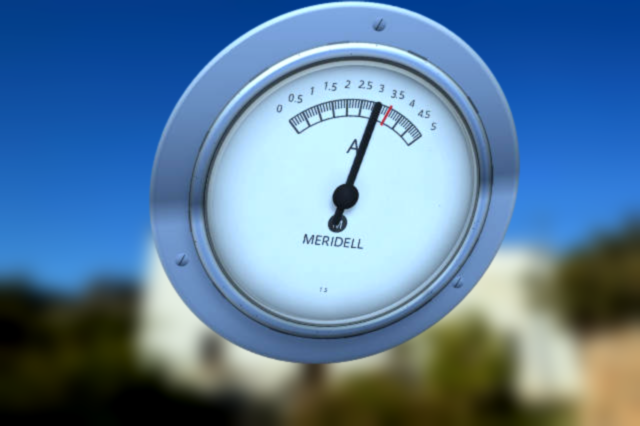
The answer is 3 A
